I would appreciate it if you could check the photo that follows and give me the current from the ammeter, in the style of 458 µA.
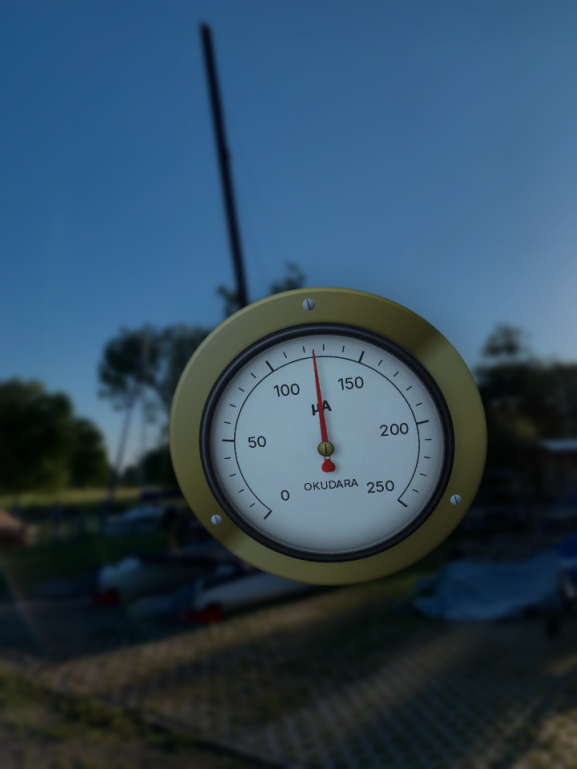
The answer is 125 µA
